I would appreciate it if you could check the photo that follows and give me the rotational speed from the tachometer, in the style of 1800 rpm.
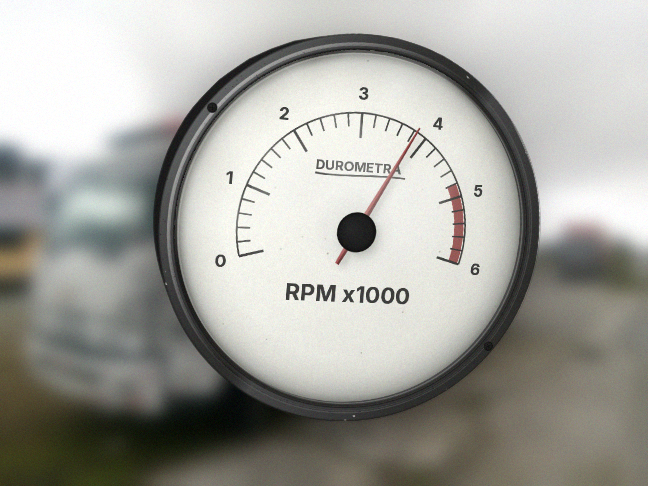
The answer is 3800 rpm
